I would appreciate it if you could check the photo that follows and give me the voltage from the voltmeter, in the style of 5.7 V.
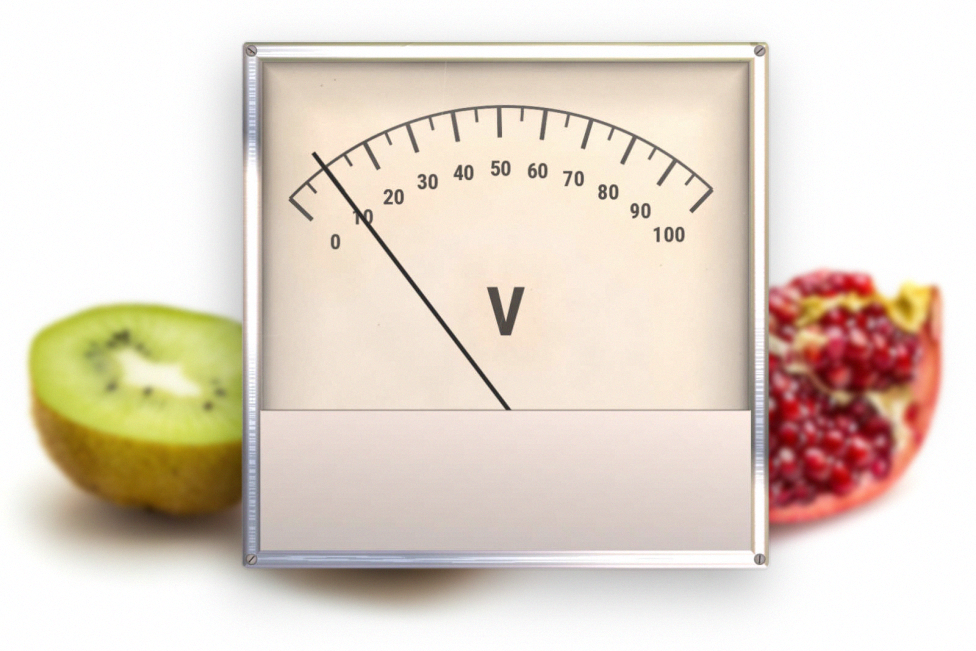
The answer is 10 V
